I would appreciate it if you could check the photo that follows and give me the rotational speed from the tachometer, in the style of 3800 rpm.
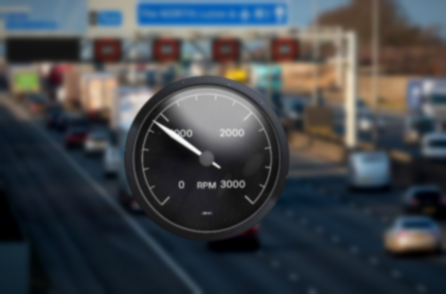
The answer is 900 rpm
